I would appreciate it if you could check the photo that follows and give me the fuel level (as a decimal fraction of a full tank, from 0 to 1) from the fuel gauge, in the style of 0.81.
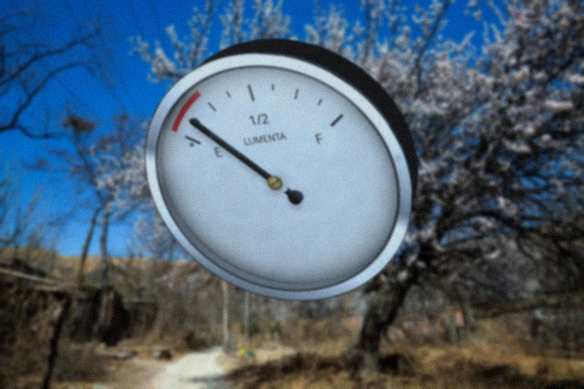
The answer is 0.125
